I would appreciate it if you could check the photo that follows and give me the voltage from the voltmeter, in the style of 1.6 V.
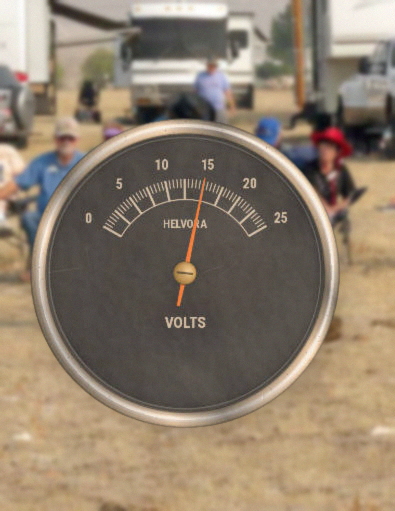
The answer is 15 V
